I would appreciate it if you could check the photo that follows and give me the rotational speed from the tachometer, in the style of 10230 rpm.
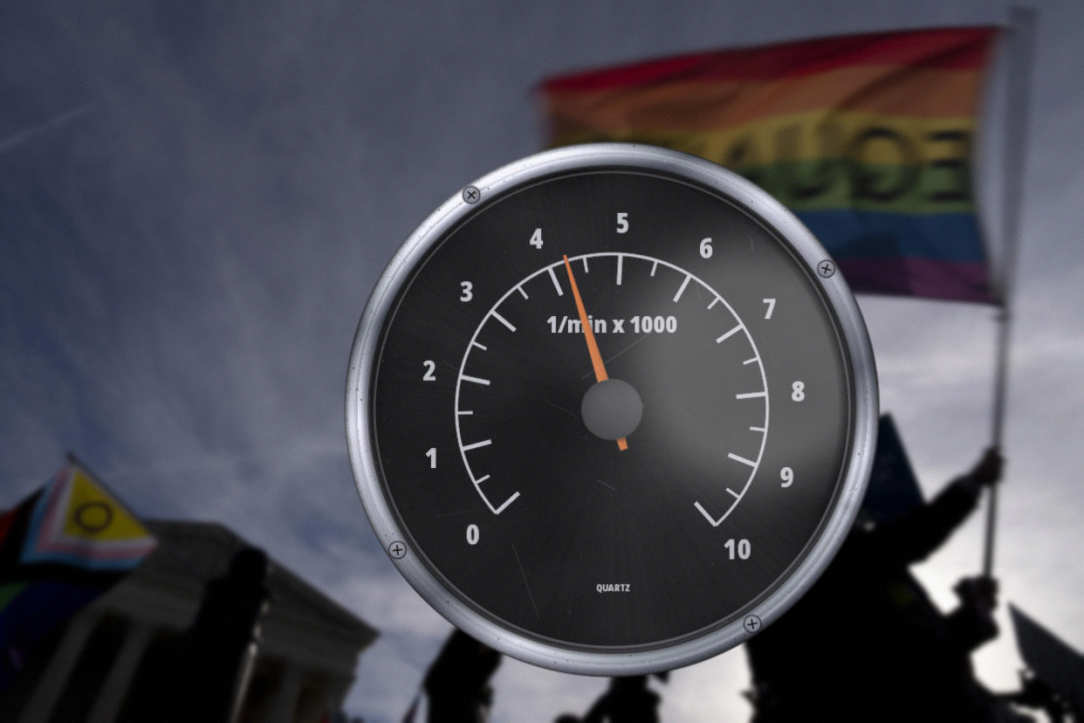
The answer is 4250 rpm
